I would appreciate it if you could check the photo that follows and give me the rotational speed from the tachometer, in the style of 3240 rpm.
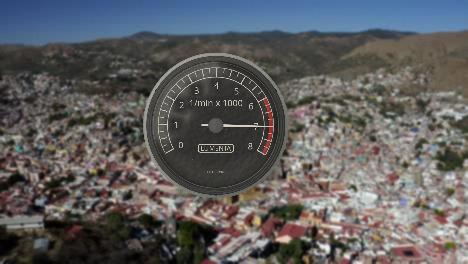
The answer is 7000 rpm
